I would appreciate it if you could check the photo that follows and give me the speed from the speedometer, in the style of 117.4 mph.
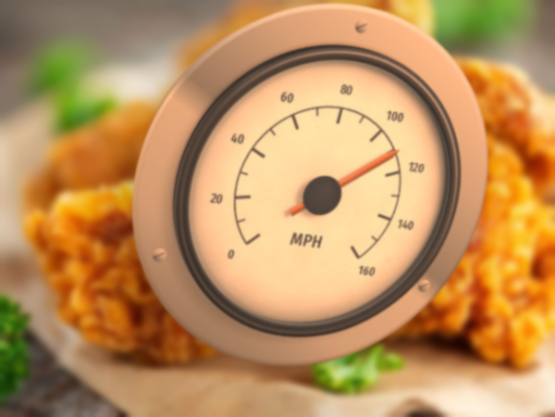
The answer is 110 mph
